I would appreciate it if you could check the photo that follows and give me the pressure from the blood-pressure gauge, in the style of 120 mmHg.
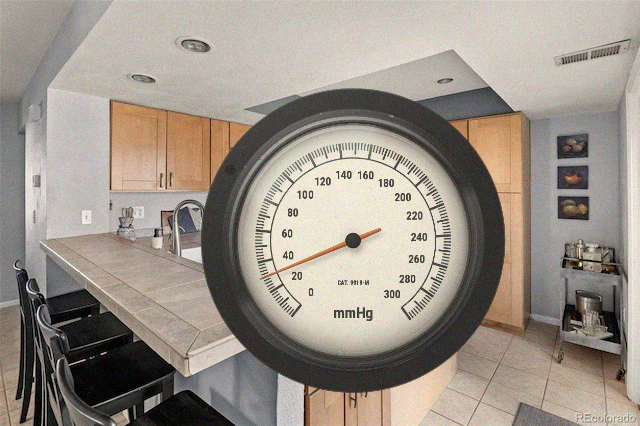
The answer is 30 mmHg
